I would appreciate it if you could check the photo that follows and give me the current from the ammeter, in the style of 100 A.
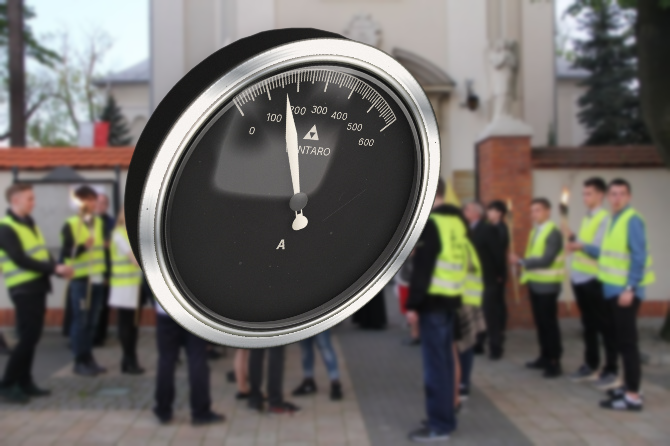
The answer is 150 A
